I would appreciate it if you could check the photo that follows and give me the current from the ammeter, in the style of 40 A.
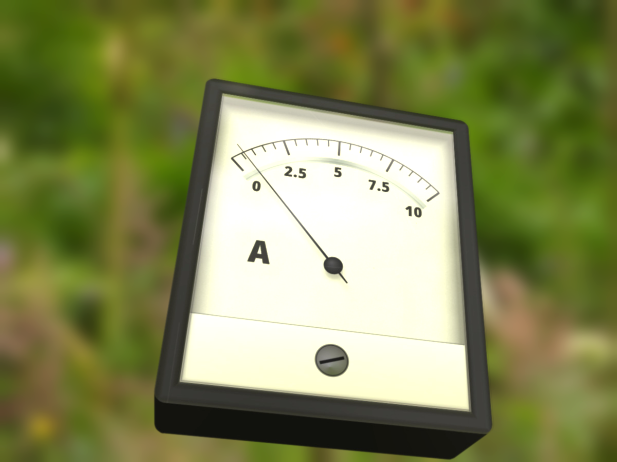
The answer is 0.5 A
